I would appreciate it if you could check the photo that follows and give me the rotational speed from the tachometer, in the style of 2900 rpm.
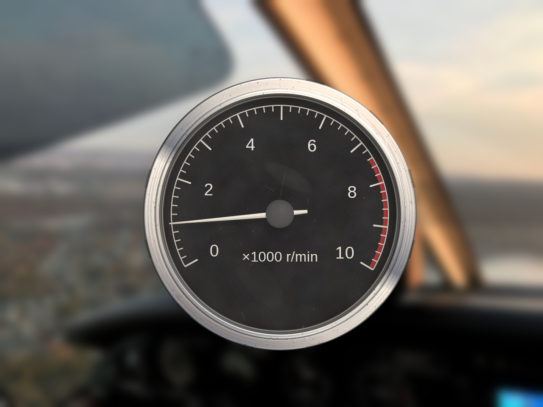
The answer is 1000 rpm
